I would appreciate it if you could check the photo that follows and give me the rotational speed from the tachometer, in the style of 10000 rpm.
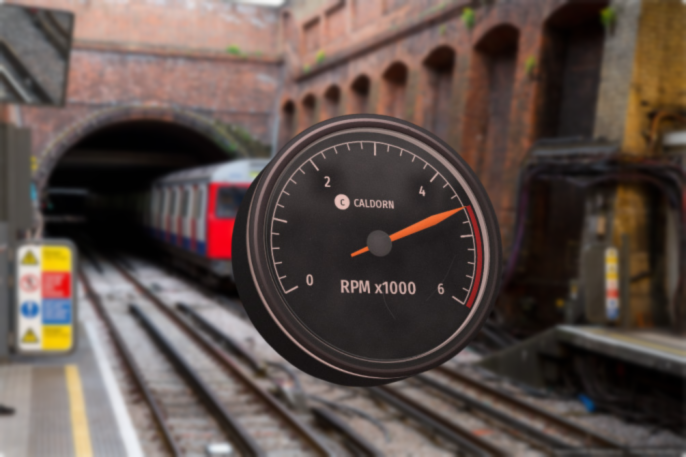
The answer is 4600 rpm
